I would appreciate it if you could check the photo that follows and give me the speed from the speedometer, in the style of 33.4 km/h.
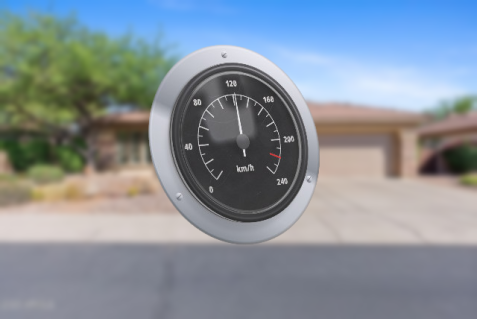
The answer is 120 km/h
